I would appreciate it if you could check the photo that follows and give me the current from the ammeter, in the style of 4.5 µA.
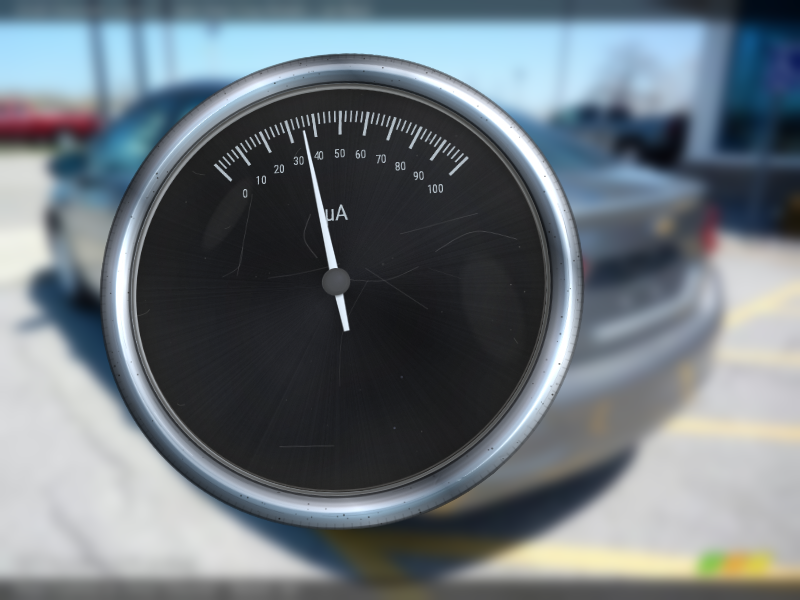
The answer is 36 µA
